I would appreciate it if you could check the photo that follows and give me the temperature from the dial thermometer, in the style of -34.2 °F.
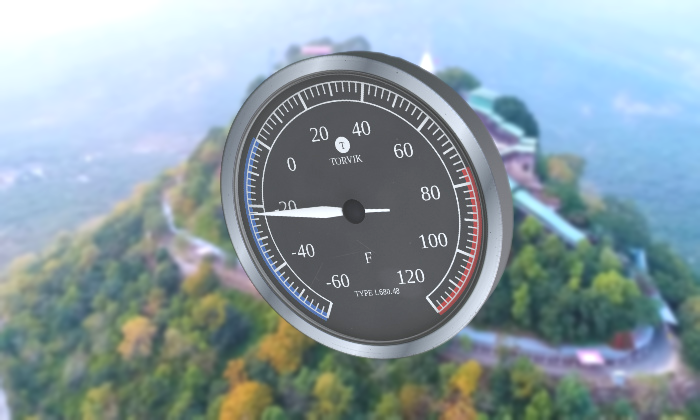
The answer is -22 °F
